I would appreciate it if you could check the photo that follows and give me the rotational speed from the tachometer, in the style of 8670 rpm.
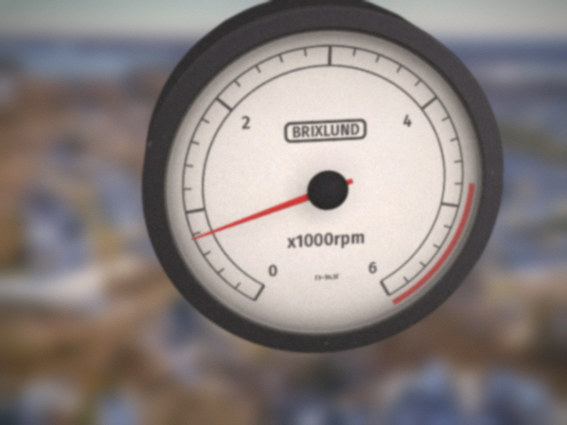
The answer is 800 rpm
